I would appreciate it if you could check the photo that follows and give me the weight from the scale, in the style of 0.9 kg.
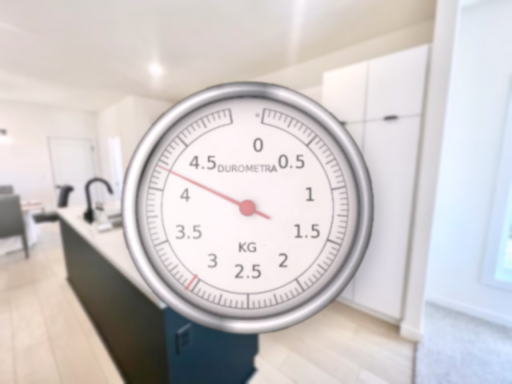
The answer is 4.2 kg
